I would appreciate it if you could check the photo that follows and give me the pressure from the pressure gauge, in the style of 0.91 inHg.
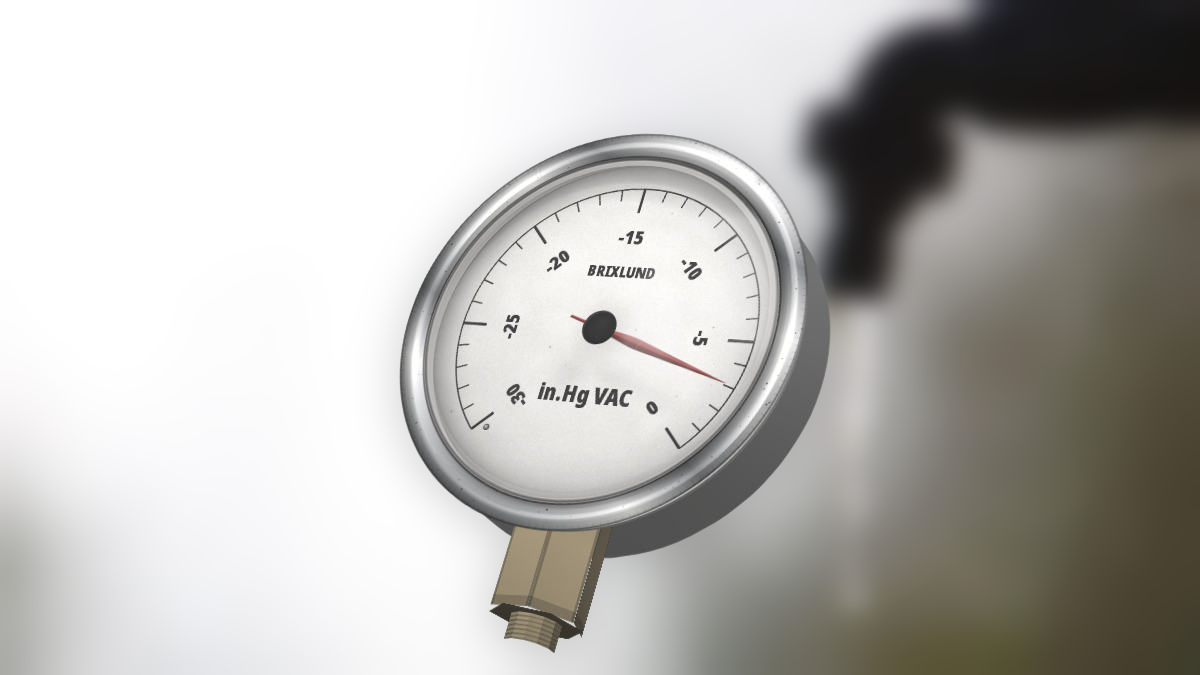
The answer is -3 inHg
